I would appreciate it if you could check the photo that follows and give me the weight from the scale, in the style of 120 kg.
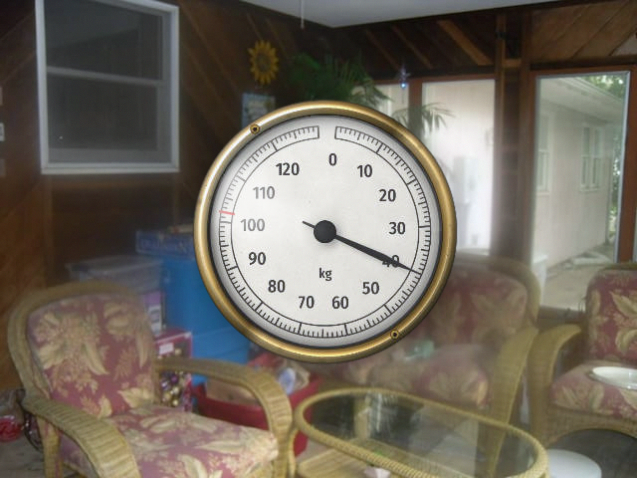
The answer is 40 kg
